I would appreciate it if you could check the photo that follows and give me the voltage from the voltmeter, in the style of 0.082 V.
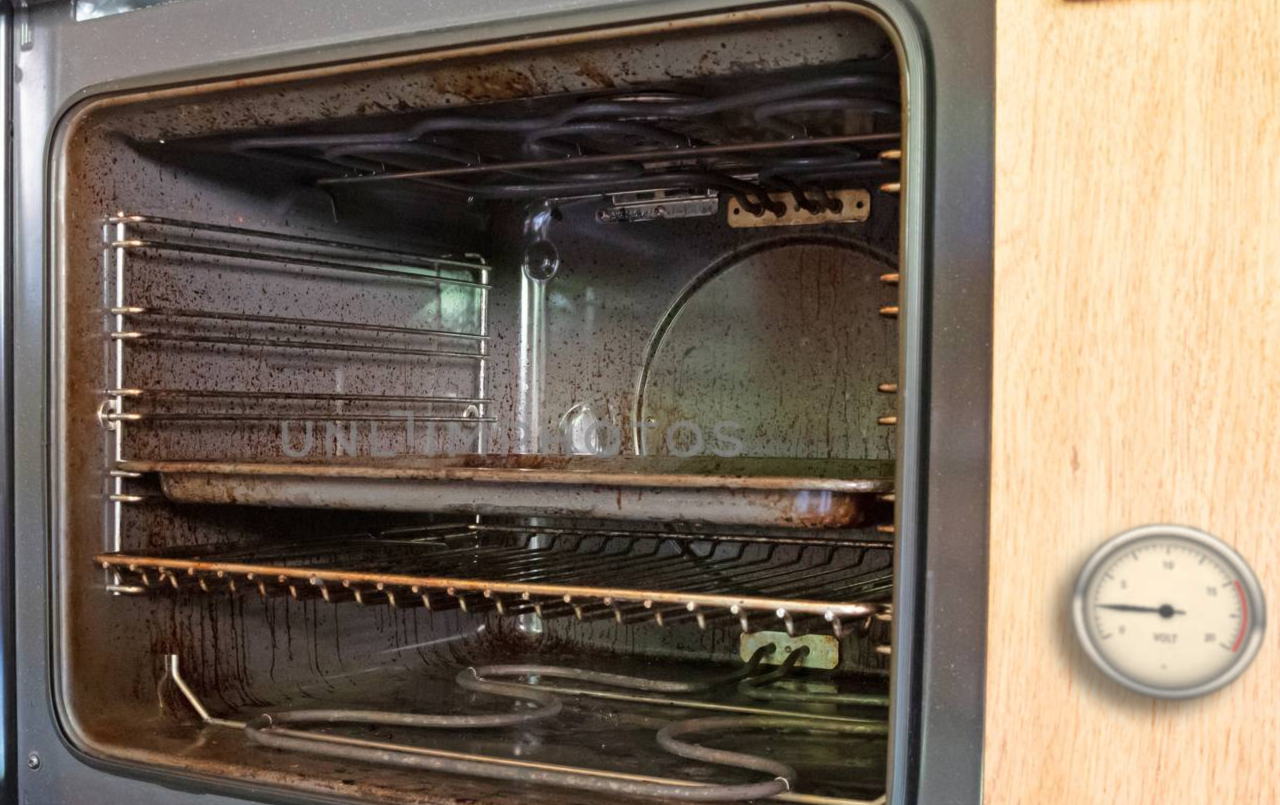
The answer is 2.5 V
